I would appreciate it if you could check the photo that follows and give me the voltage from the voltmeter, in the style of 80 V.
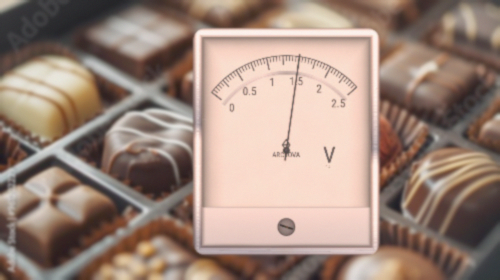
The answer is 1.5 V
